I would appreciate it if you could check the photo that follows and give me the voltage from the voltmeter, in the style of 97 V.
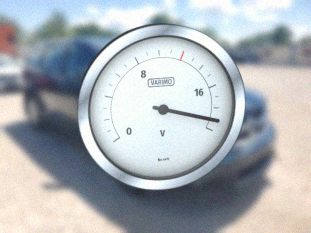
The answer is 19 V
